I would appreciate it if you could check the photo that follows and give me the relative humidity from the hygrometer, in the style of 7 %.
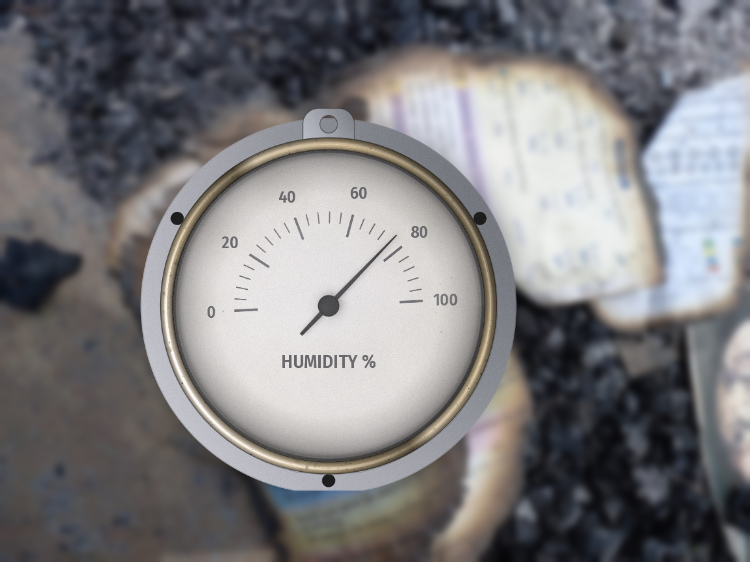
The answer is 76 %
